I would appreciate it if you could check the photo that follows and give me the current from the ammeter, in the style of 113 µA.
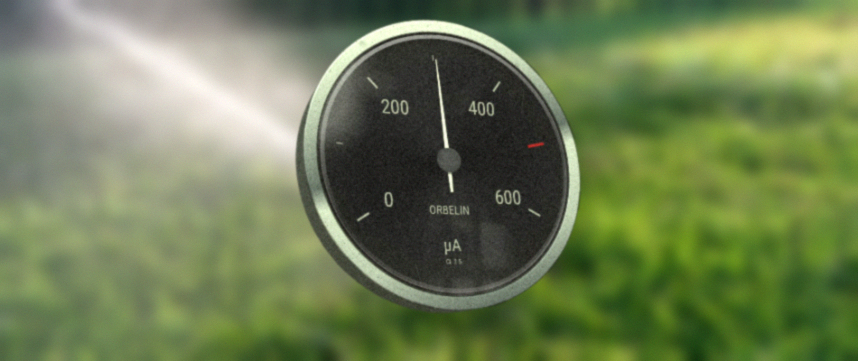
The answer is 300 µA
